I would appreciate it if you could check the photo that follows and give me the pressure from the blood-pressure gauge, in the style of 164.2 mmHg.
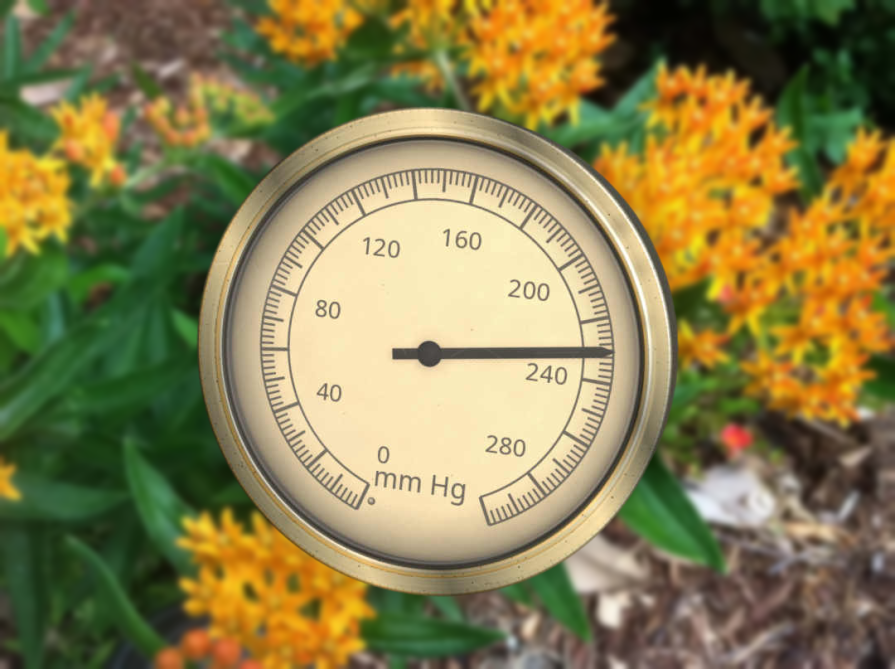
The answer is 230 mmHg
